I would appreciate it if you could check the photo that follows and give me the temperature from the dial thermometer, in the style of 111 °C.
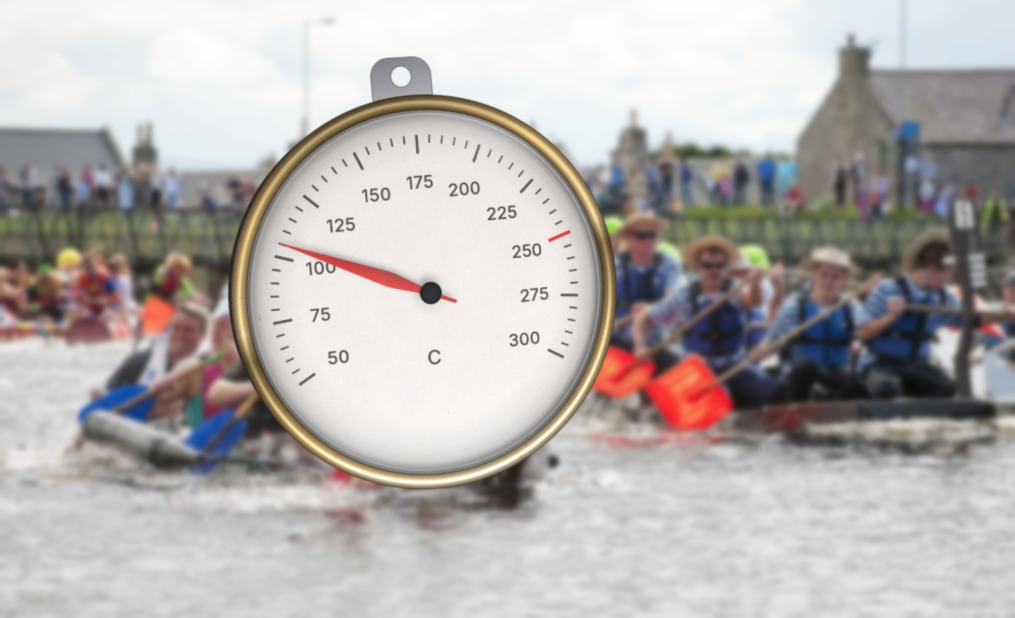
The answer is 105 °C
